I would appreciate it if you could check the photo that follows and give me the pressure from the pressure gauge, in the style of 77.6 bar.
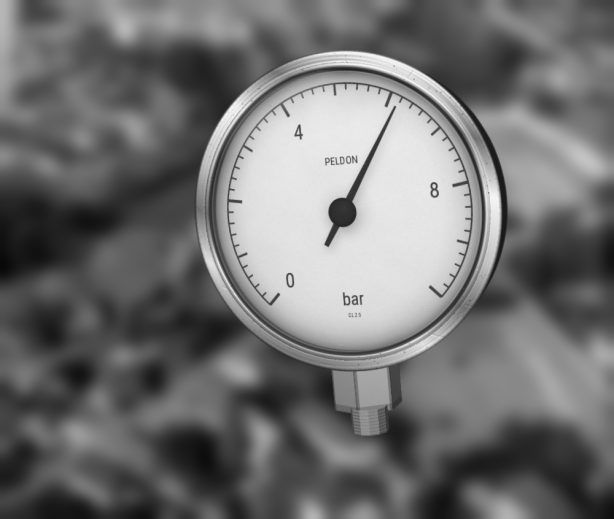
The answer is 6.2 bar
